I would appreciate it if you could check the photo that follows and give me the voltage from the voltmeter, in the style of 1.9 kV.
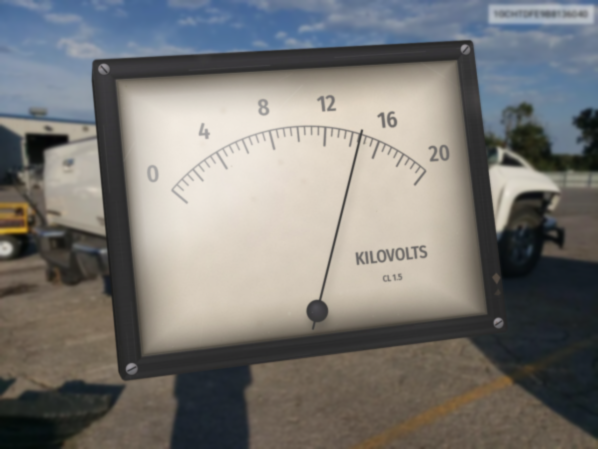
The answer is 14.5 kV
